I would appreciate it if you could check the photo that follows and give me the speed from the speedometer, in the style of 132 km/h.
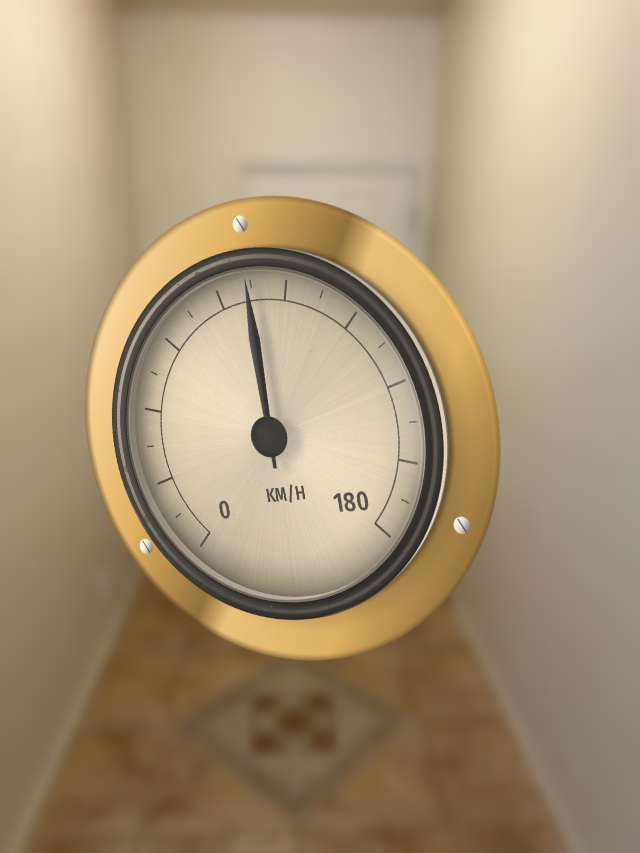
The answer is 90 km/h
